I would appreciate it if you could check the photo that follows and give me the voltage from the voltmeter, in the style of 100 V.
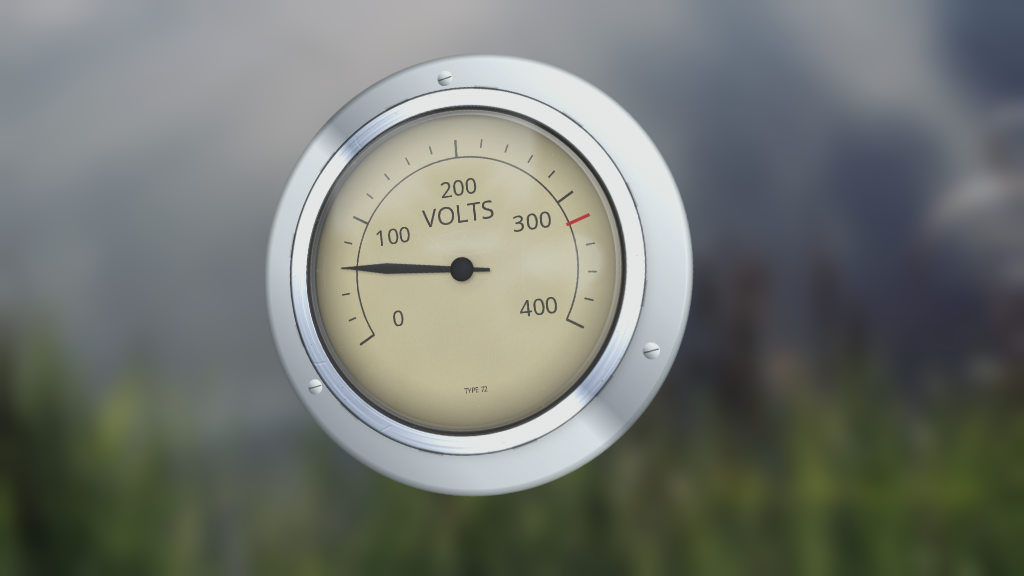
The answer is 60 V
